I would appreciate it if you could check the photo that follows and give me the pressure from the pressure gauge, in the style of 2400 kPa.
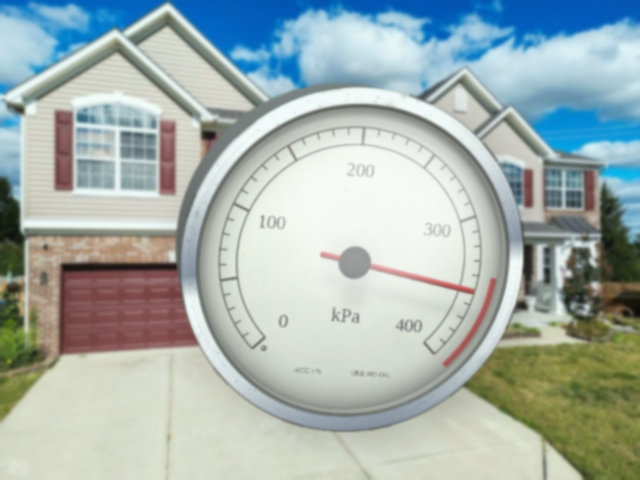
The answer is 350 kPa
